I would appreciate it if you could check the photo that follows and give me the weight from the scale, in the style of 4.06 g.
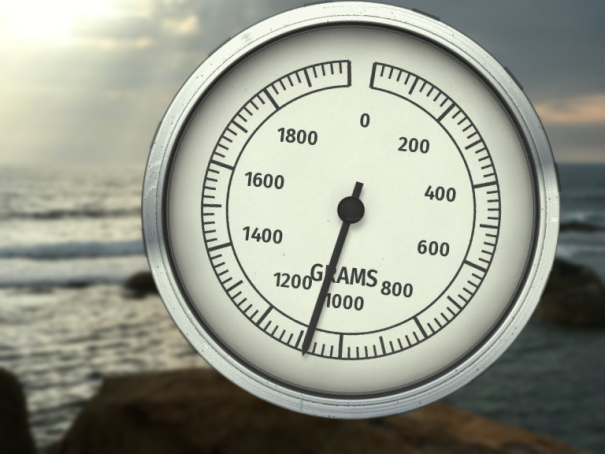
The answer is 1080 g
